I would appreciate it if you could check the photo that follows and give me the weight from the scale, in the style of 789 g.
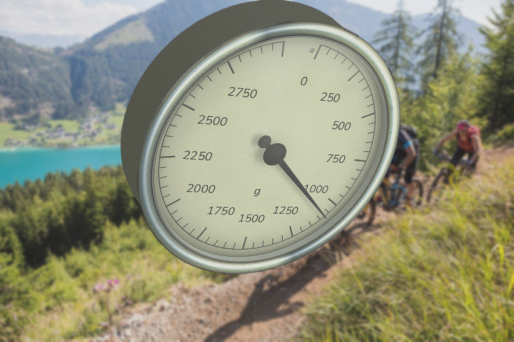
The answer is 1075 g
